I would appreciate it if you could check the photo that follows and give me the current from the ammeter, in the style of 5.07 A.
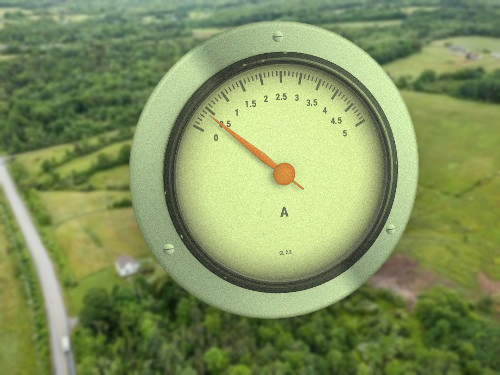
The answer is 0.4 A
